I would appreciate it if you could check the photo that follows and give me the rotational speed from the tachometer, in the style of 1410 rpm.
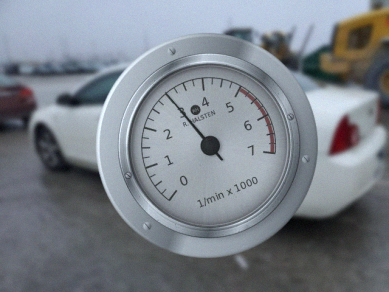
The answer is 3000 rpm
